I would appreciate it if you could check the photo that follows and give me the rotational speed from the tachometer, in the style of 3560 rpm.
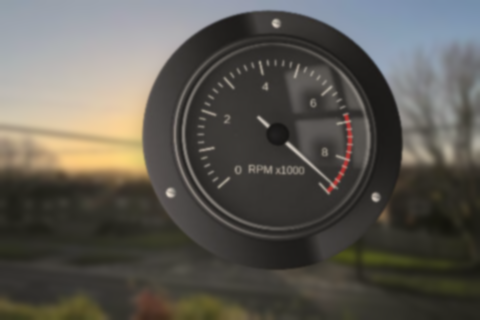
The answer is 8800 rpm
